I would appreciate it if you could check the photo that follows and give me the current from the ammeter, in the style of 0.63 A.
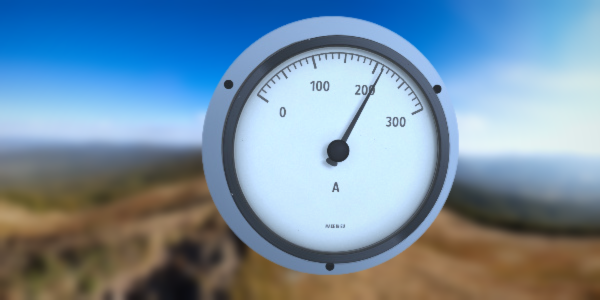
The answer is 210 A
